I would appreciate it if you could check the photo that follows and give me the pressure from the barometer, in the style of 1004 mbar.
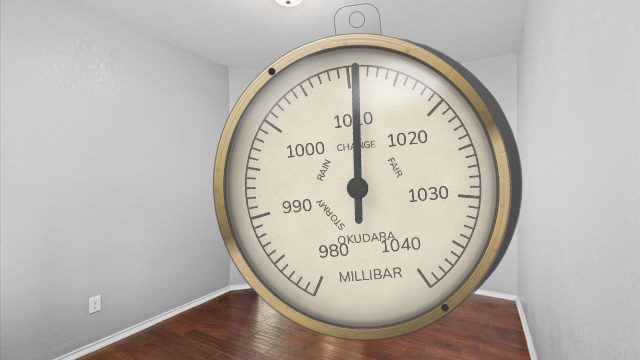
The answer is 1011 mbar
